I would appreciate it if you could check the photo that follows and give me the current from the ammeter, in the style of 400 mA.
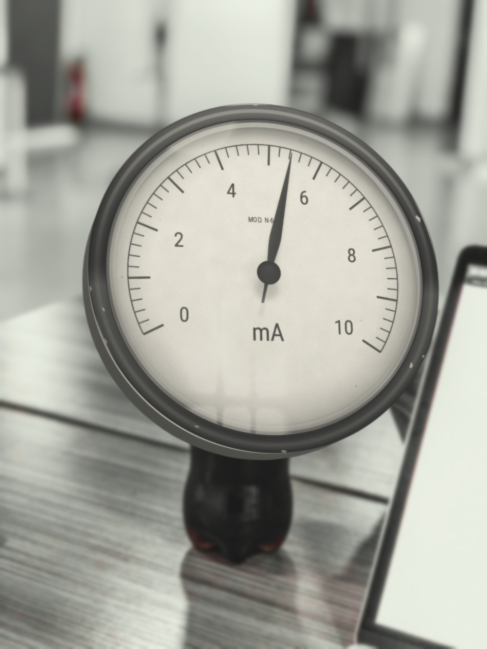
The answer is 5.4 mA
